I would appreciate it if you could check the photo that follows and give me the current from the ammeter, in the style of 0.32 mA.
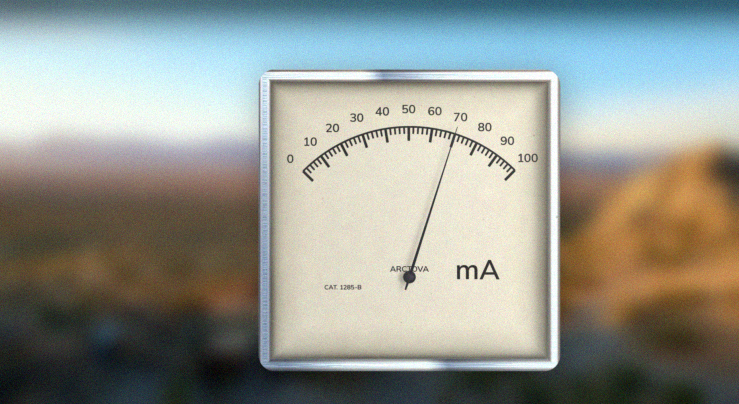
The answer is 70 mA
